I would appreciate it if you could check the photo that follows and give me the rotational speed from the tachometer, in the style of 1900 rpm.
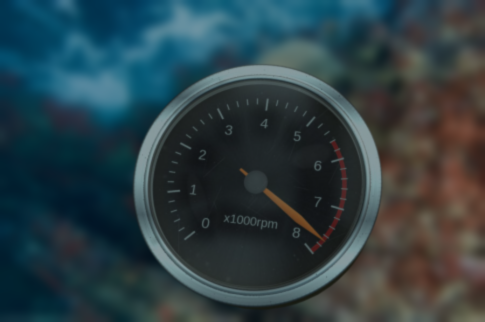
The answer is 7700 rpm
